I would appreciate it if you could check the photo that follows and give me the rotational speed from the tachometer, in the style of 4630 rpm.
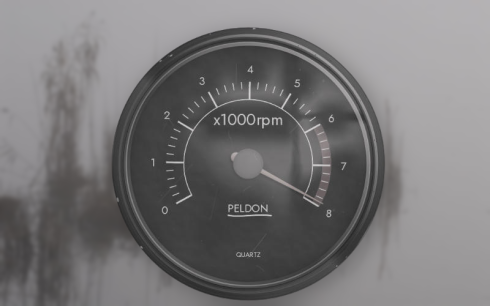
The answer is 7900 rpm
